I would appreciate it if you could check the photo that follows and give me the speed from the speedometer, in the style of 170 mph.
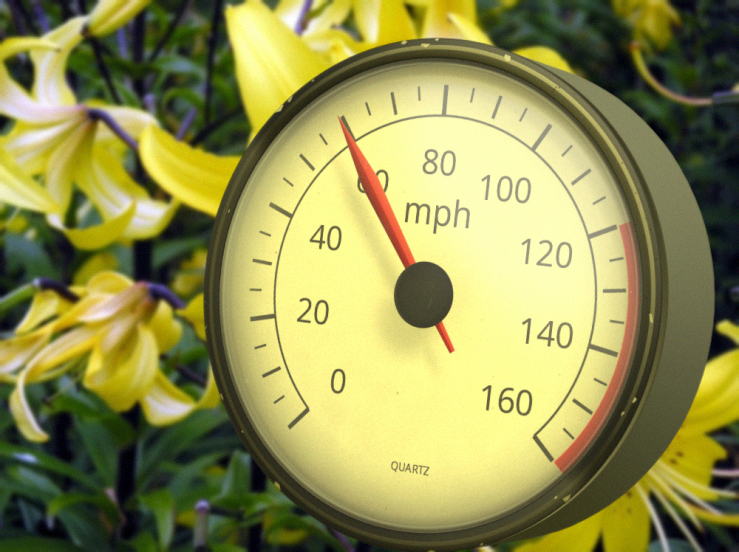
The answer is 60 mph
